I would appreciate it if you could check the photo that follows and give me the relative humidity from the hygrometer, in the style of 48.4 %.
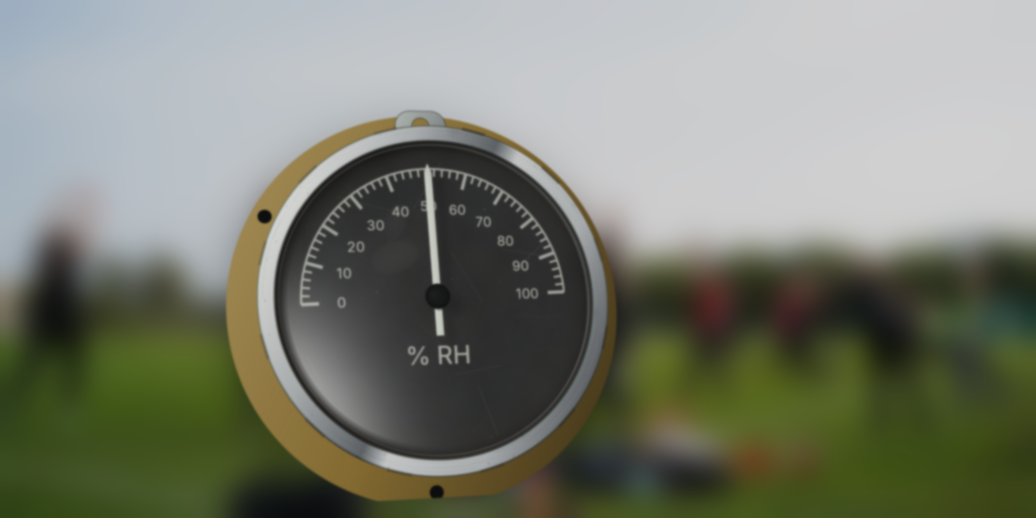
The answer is 50 %
